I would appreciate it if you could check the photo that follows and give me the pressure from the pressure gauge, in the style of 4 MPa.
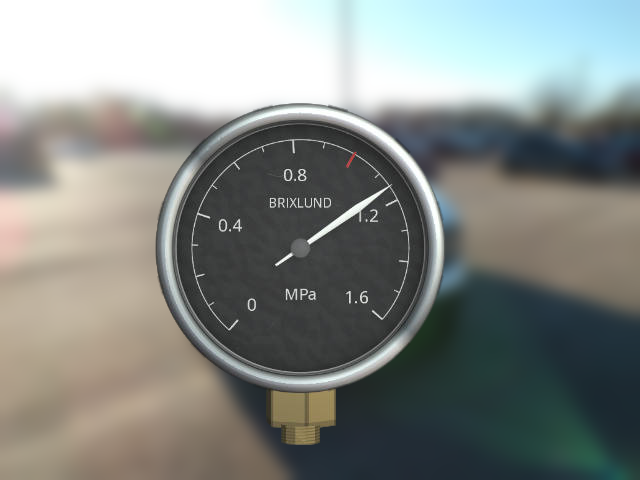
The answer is 1.15 MPa
